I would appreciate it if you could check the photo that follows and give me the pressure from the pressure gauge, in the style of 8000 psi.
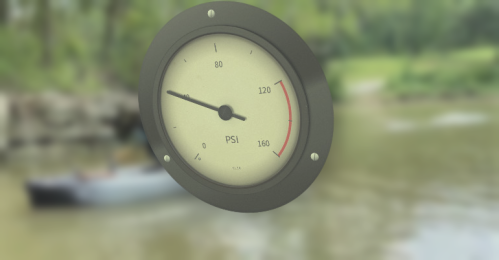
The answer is 40 psi
